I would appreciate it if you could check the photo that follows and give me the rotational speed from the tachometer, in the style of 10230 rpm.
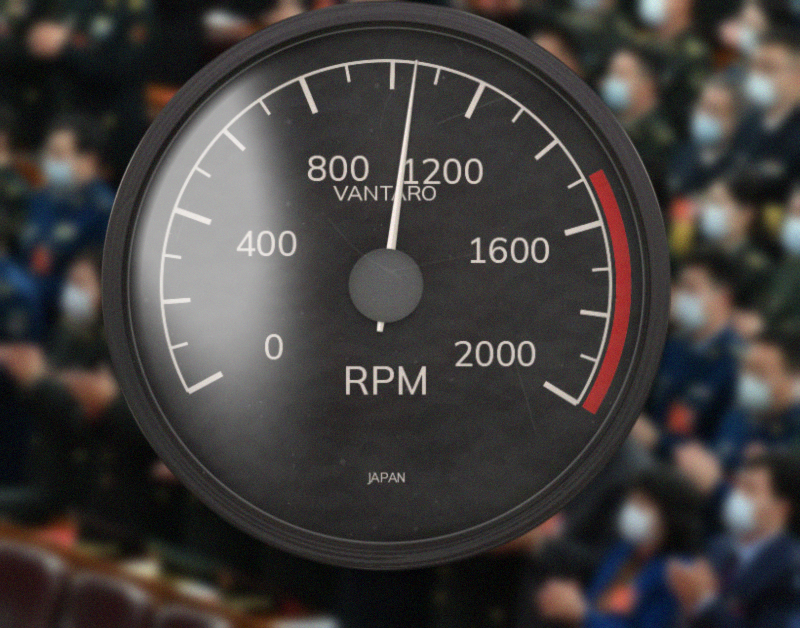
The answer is 1050 rpm
